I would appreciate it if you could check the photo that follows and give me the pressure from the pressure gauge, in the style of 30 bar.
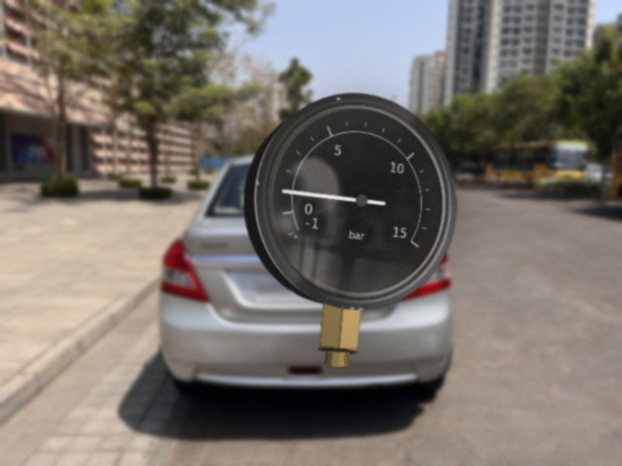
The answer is 1 bar
